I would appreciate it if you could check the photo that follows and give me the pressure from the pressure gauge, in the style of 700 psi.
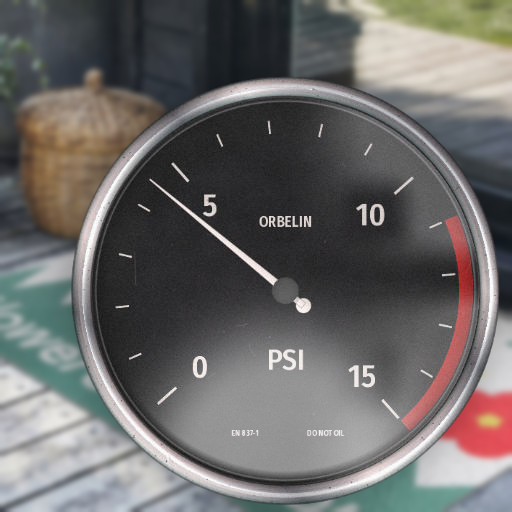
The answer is 4.5 psi
